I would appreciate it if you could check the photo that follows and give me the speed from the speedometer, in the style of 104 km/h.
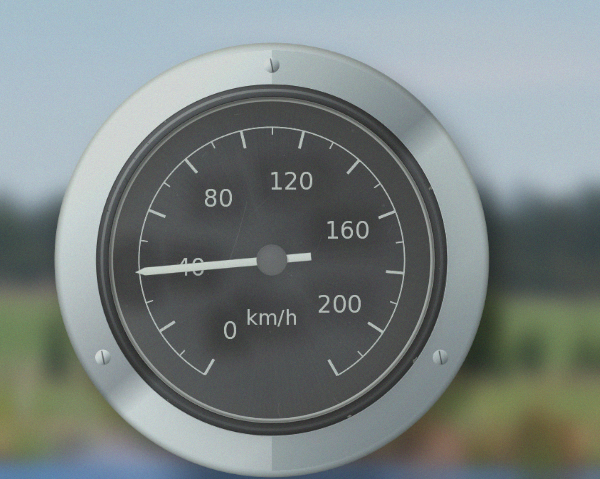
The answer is 40 km/h
